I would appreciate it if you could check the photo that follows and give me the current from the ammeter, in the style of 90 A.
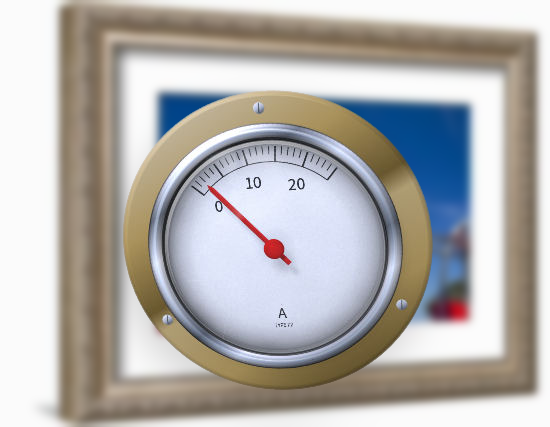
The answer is 2 A
